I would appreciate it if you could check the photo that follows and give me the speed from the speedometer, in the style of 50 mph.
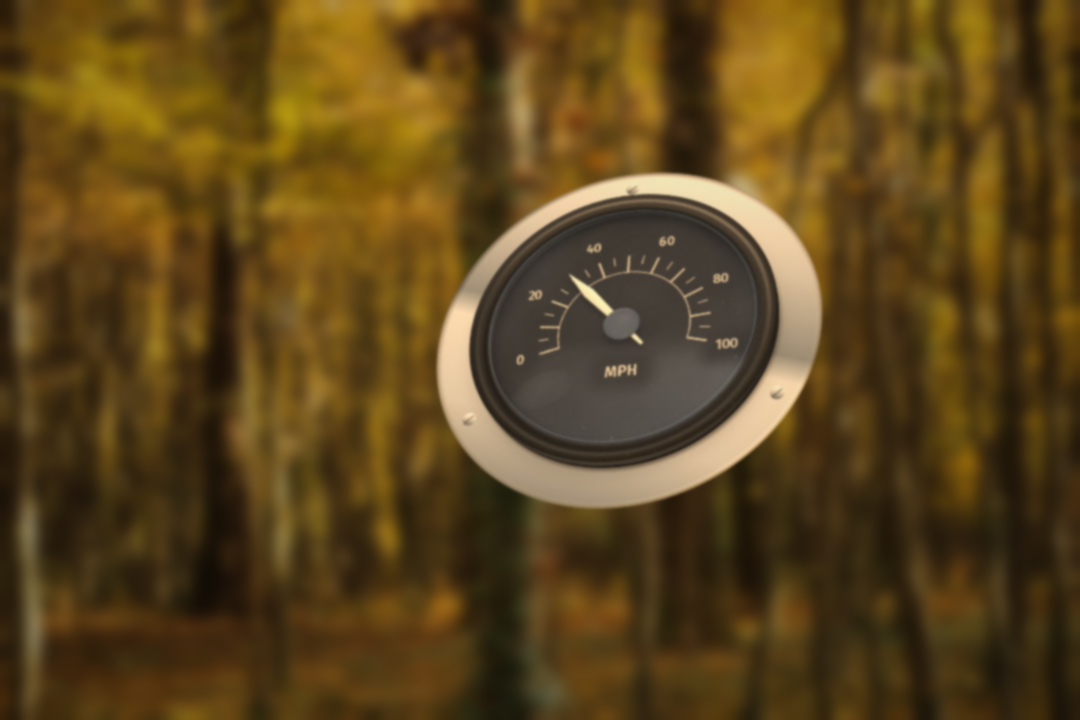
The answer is 30 mph
